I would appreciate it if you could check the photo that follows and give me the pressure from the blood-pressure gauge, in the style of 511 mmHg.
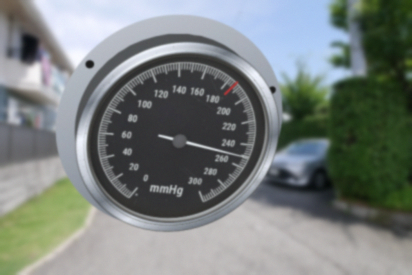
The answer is 250 mmHg
